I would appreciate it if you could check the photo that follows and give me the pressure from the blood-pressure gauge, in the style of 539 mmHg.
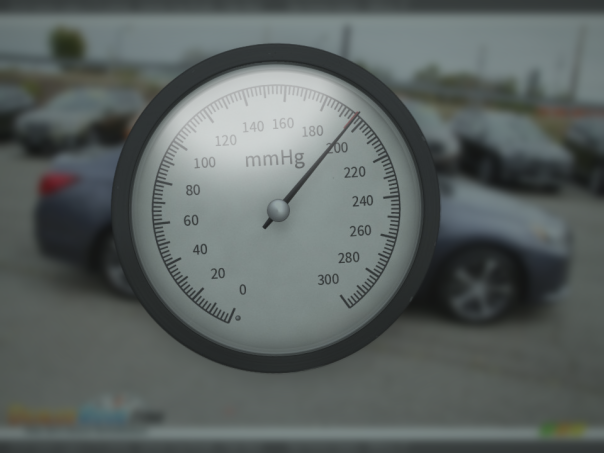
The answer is 196 mmHg
